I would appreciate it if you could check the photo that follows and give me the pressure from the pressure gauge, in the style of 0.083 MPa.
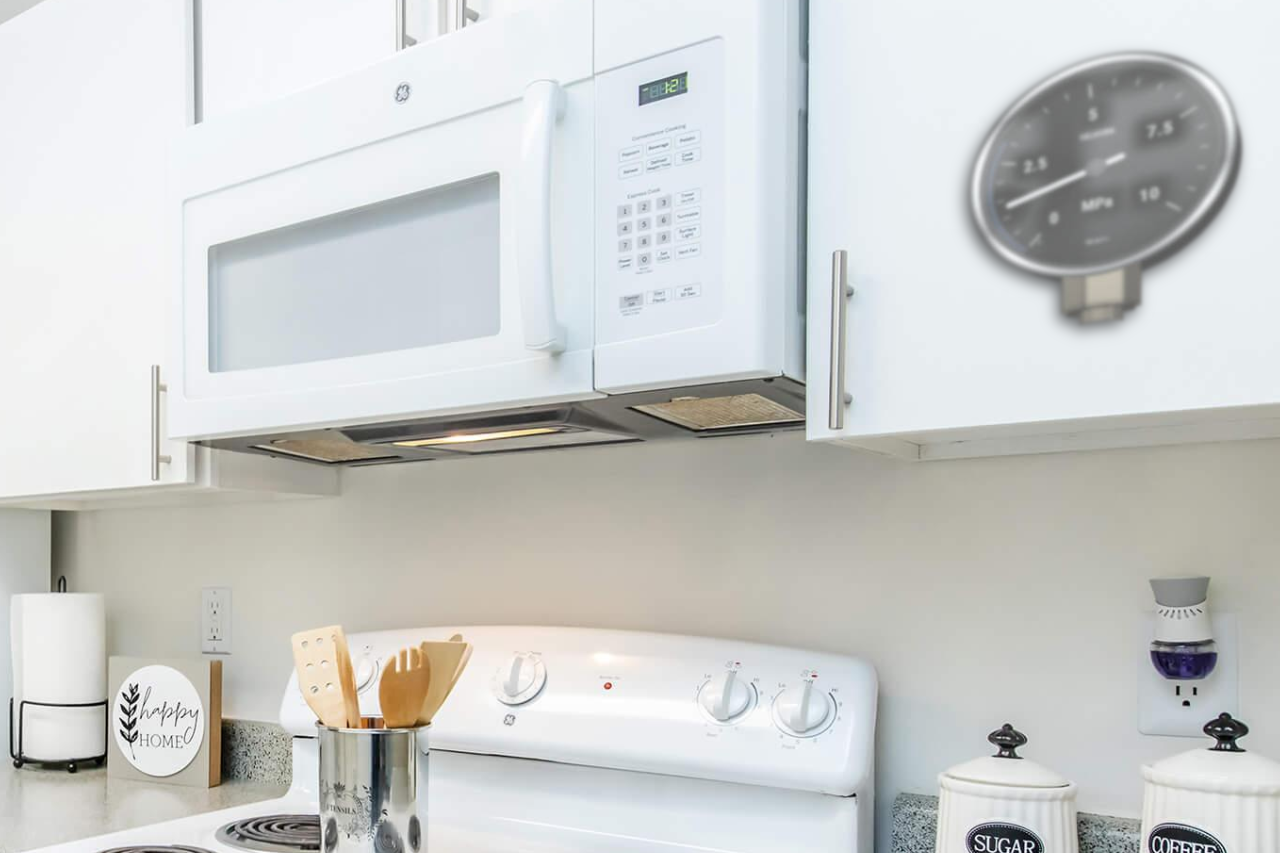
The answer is 1.25 MPa
